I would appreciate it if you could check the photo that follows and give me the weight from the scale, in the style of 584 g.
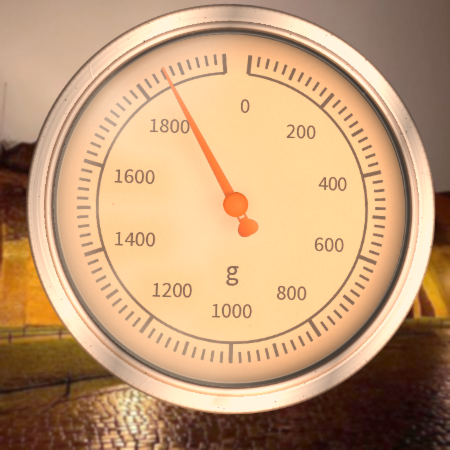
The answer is 1860 g
